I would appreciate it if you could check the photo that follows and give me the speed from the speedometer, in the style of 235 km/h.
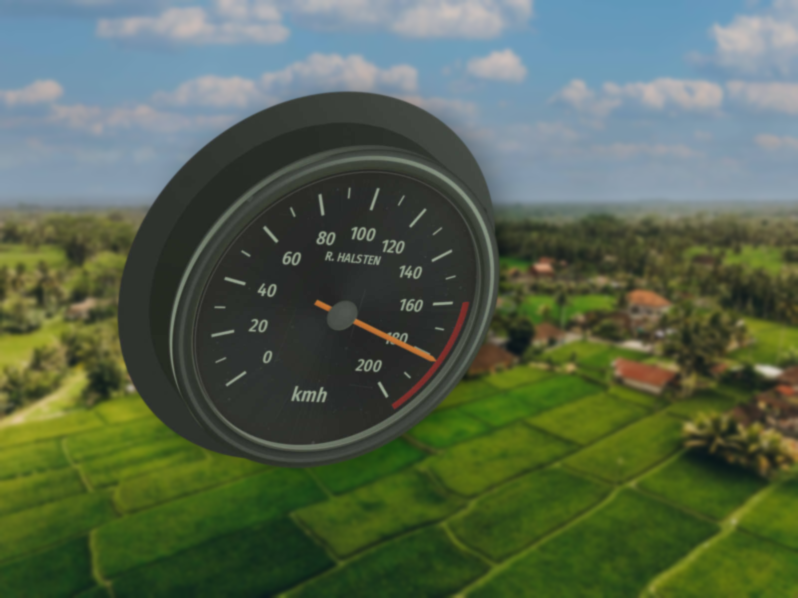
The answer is 180 km/h
